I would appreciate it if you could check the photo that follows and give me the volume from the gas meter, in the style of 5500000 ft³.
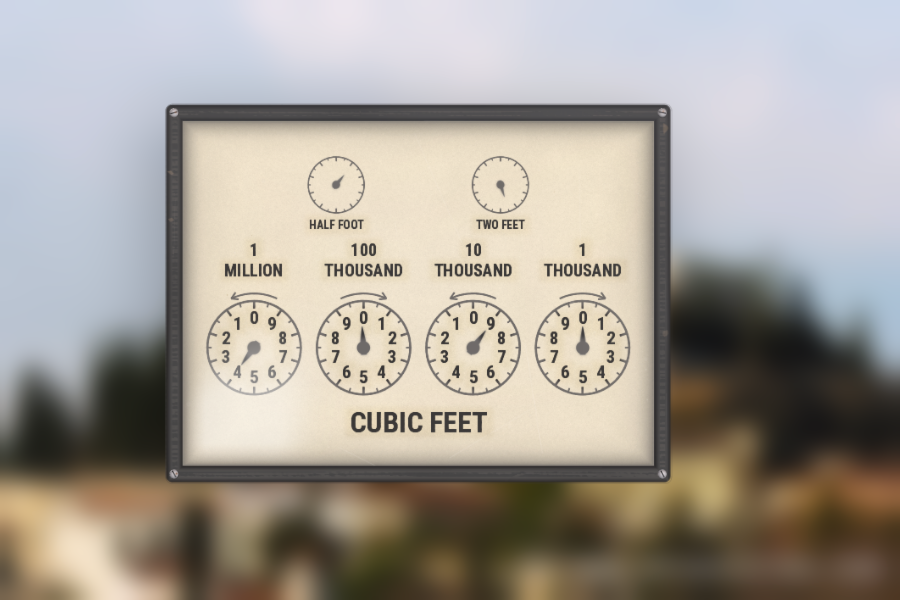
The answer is 399000 ft³
